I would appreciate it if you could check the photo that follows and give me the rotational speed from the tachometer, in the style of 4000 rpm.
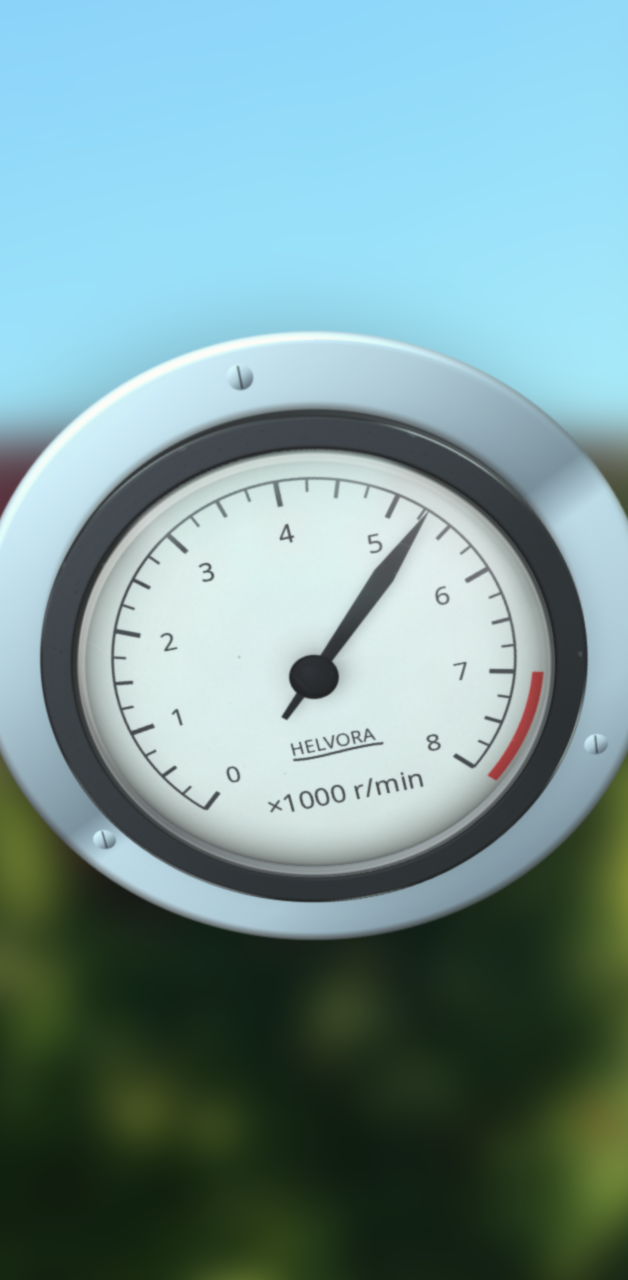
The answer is 5250 rpm
